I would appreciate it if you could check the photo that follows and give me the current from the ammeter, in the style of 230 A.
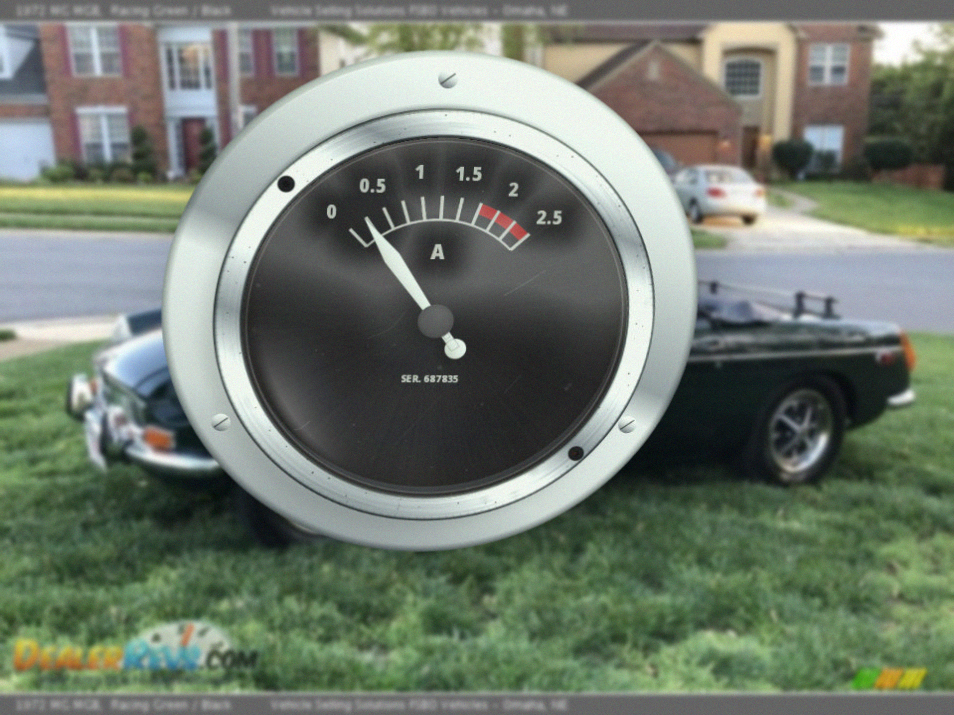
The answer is 0.25 A
